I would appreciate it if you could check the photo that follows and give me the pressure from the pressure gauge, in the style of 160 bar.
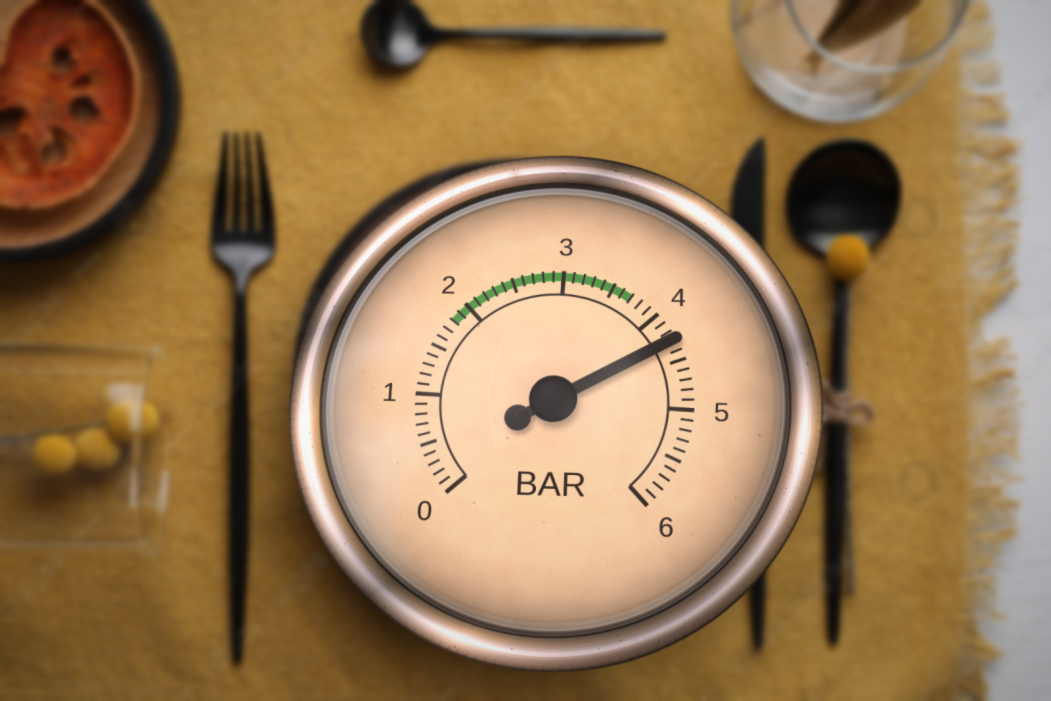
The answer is 4.3 bar
